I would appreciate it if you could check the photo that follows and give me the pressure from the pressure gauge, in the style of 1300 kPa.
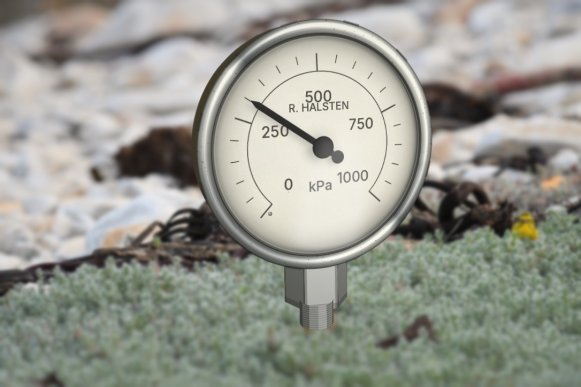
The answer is 300 kPa
